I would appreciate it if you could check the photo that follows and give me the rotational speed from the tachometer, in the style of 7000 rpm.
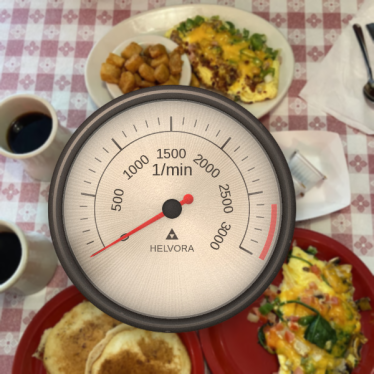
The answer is 0 rpm
